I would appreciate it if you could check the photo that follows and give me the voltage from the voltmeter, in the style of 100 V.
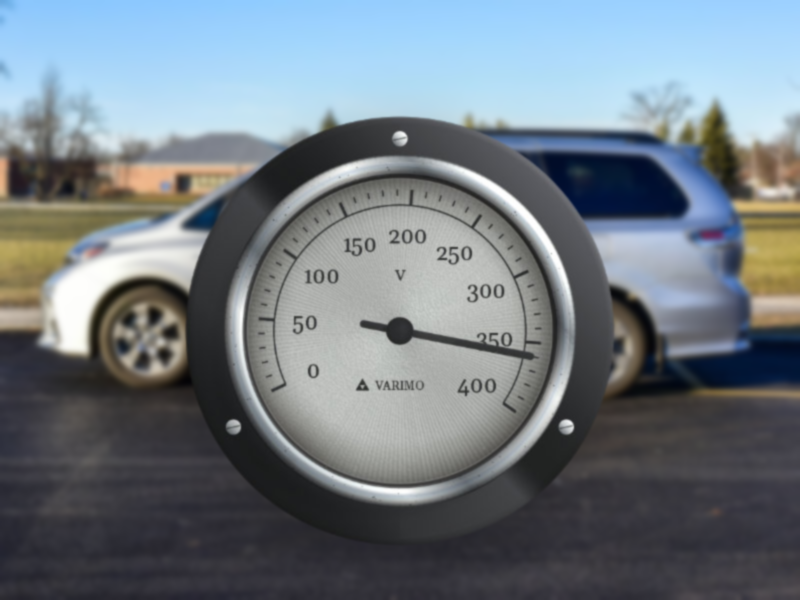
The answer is 360 V
